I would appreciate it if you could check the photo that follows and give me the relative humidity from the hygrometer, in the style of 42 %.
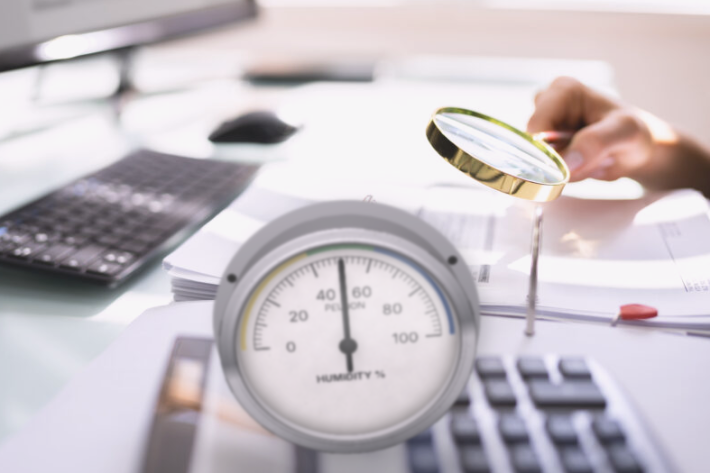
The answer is 50 %
